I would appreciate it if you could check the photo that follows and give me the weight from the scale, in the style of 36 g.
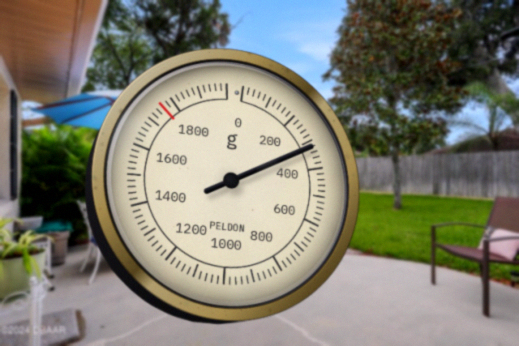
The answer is 320 g
